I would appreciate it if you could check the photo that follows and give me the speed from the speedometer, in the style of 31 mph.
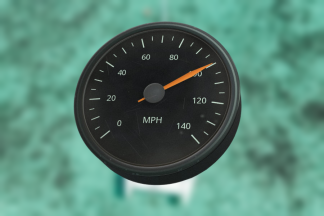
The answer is 100 mph
